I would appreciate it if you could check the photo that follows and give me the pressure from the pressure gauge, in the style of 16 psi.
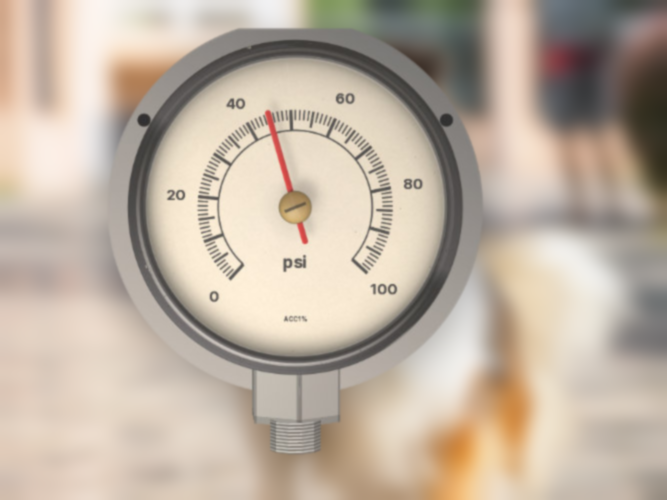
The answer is 45 psi
